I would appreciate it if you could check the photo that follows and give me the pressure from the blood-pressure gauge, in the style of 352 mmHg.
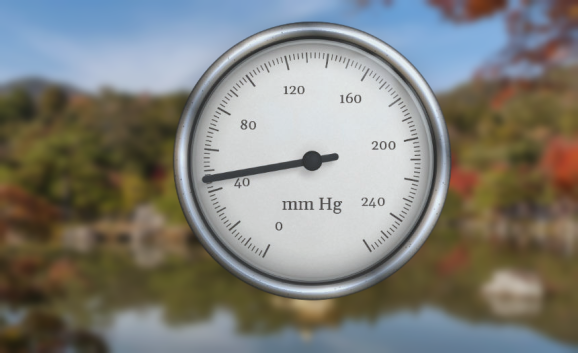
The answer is 46 mmHg
